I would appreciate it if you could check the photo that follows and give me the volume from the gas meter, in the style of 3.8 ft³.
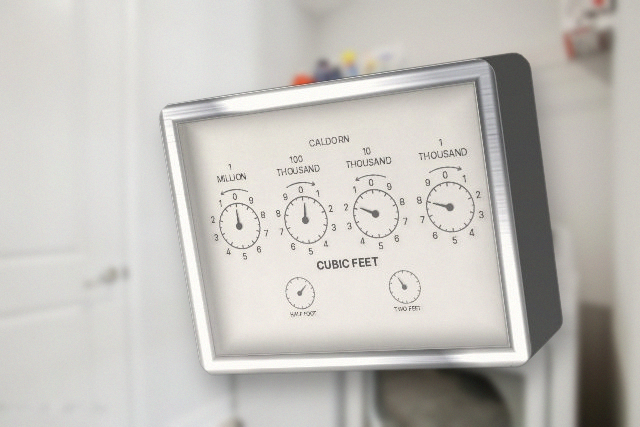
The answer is 1800 ft³
